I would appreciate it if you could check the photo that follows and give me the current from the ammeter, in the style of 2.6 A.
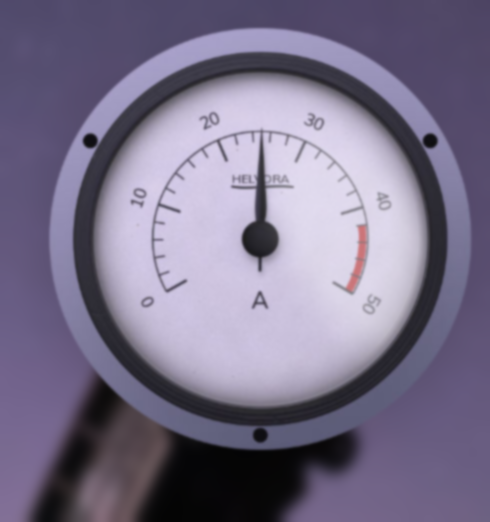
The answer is 25 A
